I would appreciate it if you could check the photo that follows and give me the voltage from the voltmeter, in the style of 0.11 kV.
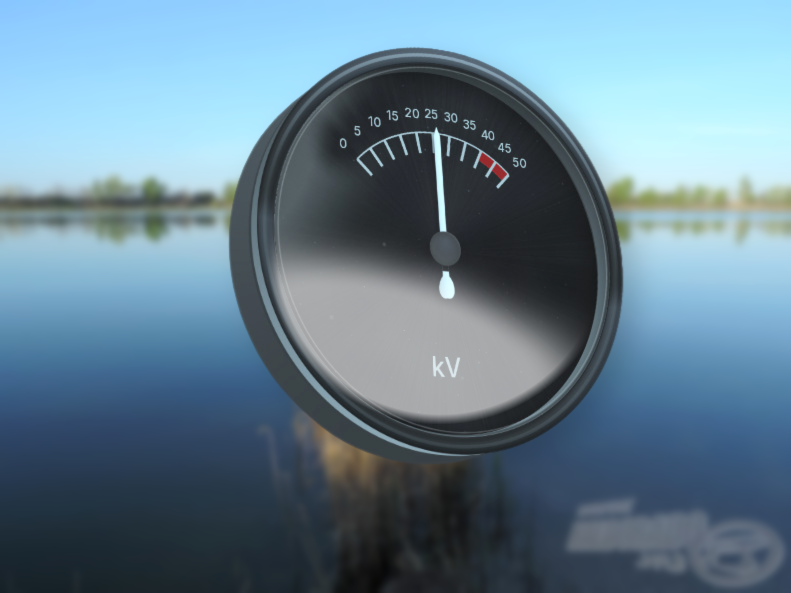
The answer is 25 kV
